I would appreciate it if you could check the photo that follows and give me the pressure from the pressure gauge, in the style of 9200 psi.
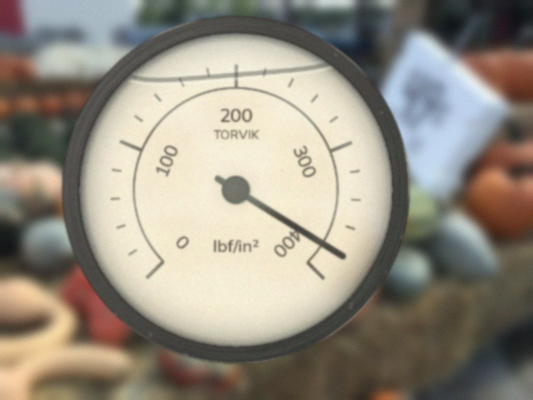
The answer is 380 psi
